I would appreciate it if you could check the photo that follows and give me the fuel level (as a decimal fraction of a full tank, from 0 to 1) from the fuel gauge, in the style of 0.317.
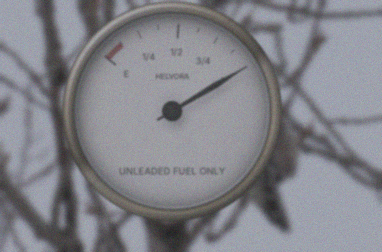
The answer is 1
